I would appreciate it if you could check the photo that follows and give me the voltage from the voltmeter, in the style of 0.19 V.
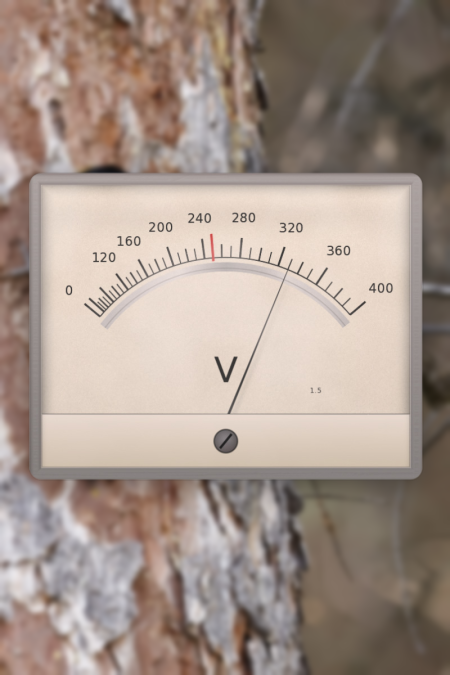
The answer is 330 V
